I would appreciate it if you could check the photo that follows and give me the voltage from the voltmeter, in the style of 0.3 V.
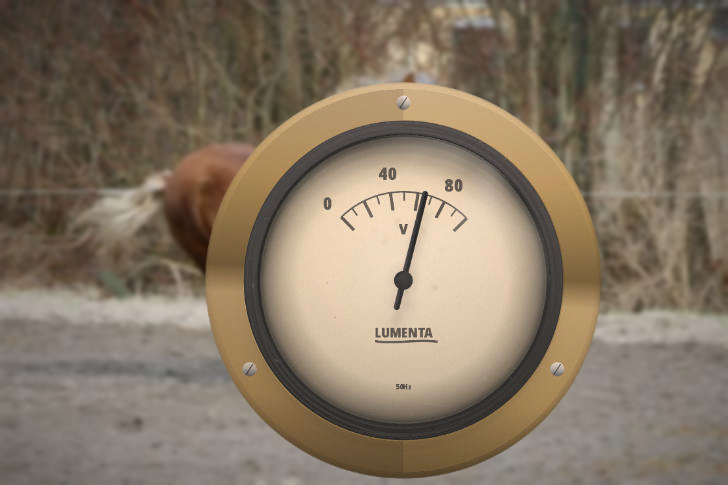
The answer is 65 V
